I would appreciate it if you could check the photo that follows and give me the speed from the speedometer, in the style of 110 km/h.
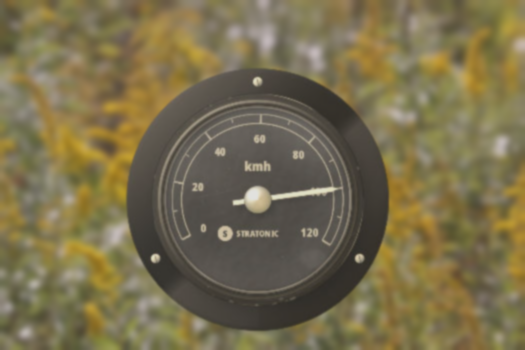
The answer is 100 km/h
